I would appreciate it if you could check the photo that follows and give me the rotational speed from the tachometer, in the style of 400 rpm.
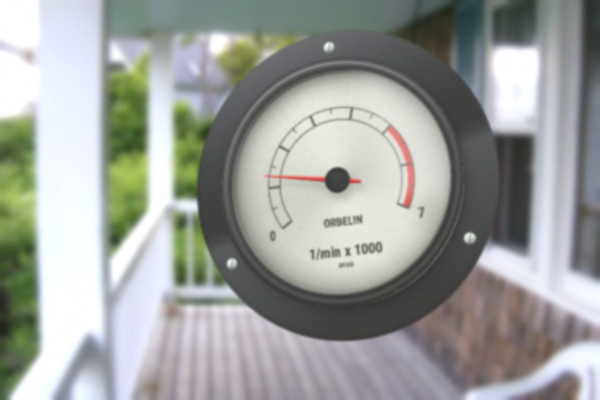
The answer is 1250 rpm
